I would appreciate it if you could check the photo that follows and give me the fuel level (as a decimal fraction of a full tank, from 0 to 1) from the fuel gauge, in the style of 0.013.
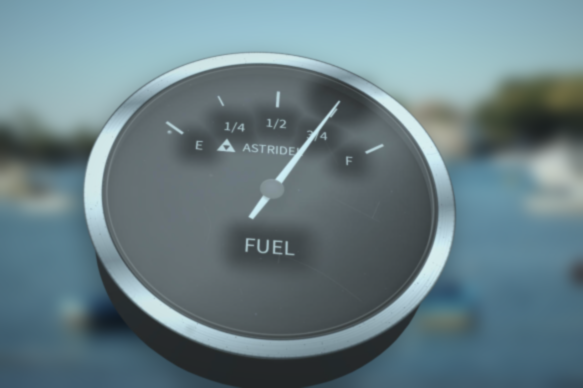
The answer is 0.75
